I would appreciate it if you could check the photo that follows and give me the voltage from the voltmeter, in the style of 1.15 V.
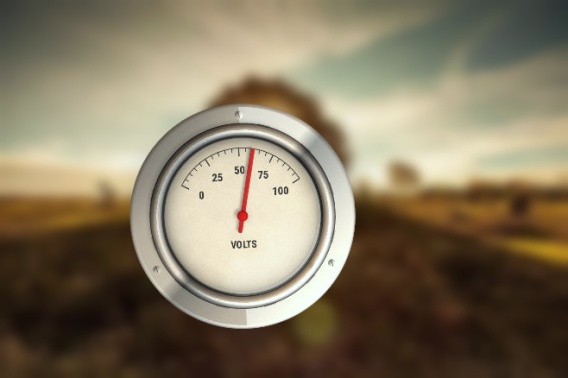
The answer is 60 V
